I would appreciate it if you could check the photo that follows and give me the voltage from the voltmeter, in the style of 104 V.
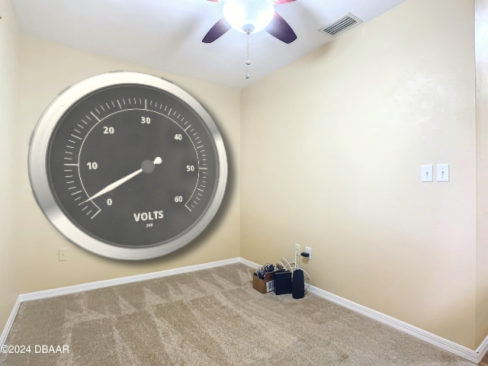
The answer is 3 V
